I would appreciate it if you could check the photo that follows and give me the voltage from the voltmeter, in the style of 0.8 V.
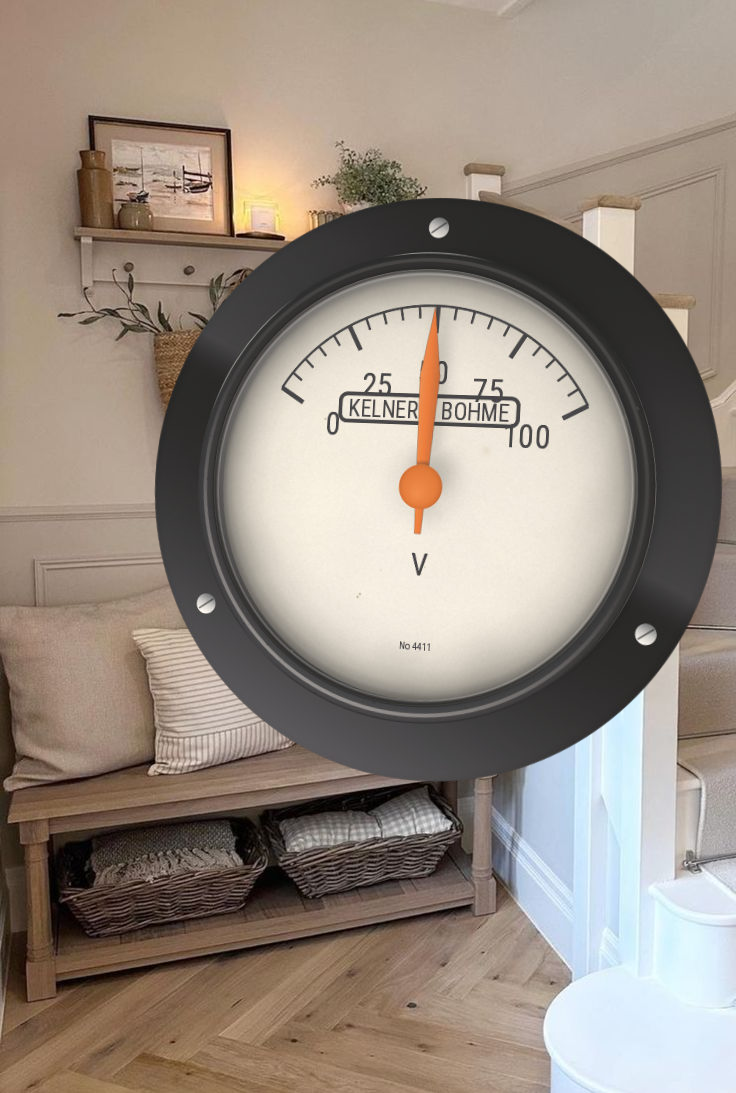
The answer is 50 V
